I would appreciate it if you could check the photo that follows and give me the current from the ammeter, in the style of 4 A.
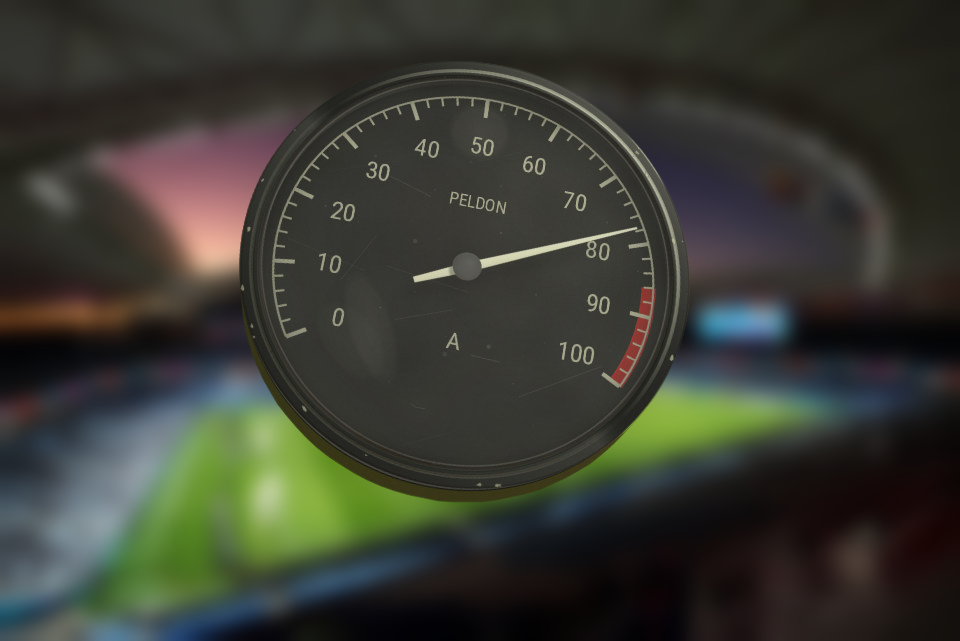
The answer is 78 A
